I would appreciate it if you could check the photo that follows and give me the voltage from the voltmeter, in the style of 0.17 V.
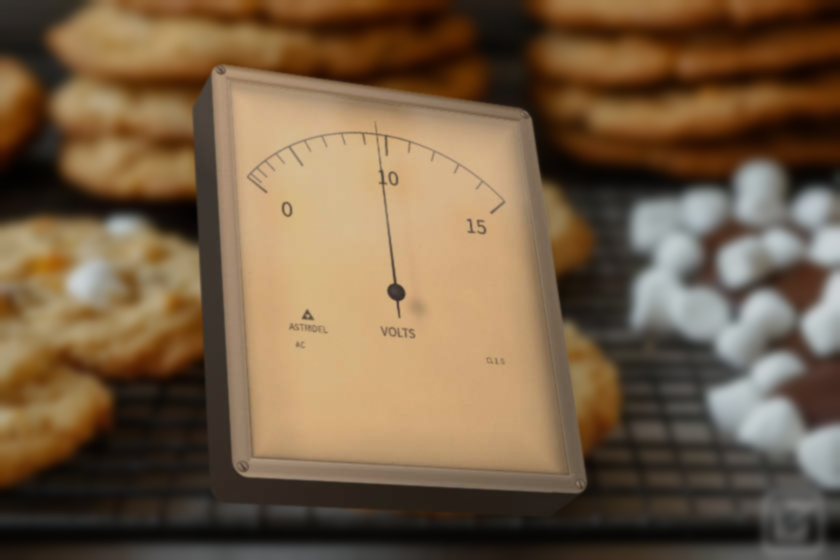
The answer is 9.5 V
